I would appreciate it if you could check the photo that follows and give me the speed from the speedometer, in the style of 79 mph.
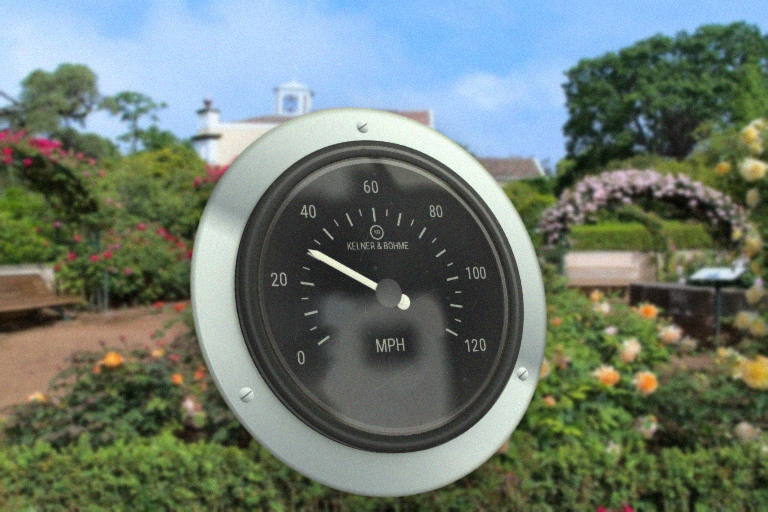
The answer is 30 mph
